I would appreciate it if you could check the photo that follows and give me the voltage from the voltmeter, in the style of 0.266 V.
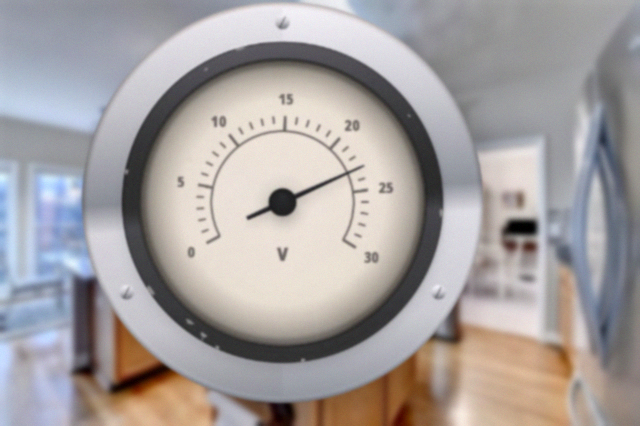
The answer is 23 V
